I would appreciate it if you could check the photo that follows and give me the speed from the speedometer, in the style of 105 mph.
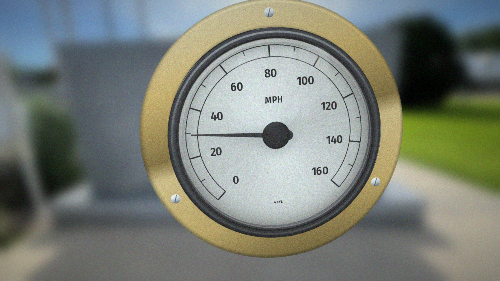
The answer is 30 mph
